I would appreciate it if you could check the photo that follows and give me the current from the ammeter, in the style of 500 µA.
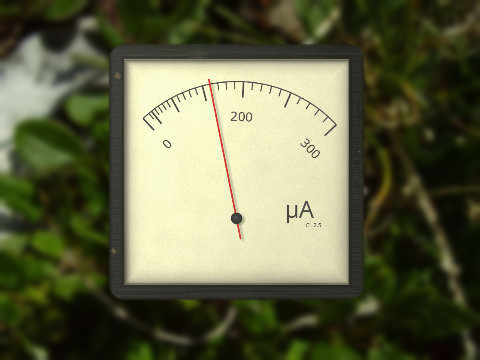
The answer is 160 µA
